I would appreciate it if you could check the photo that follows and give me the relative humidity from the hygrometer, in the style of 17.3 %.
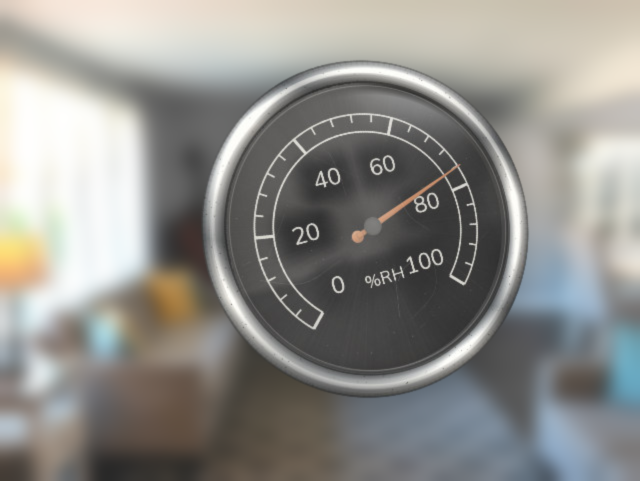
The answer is 76 %
